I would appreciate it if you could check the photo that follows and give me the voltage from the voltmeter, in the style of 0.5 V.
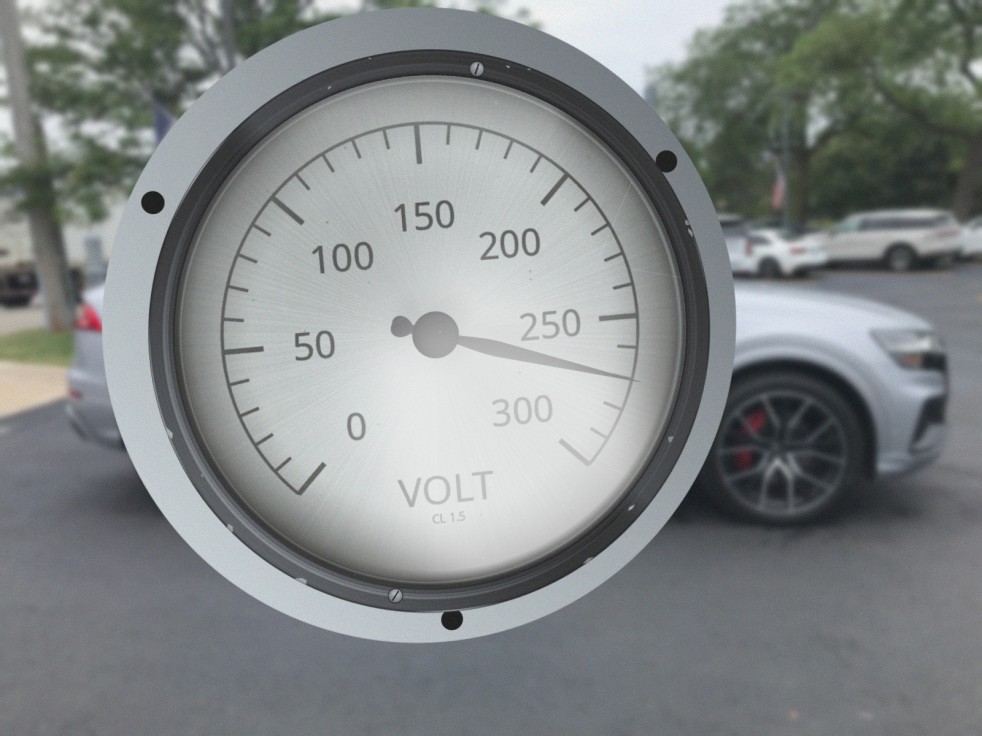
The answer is 270 V
